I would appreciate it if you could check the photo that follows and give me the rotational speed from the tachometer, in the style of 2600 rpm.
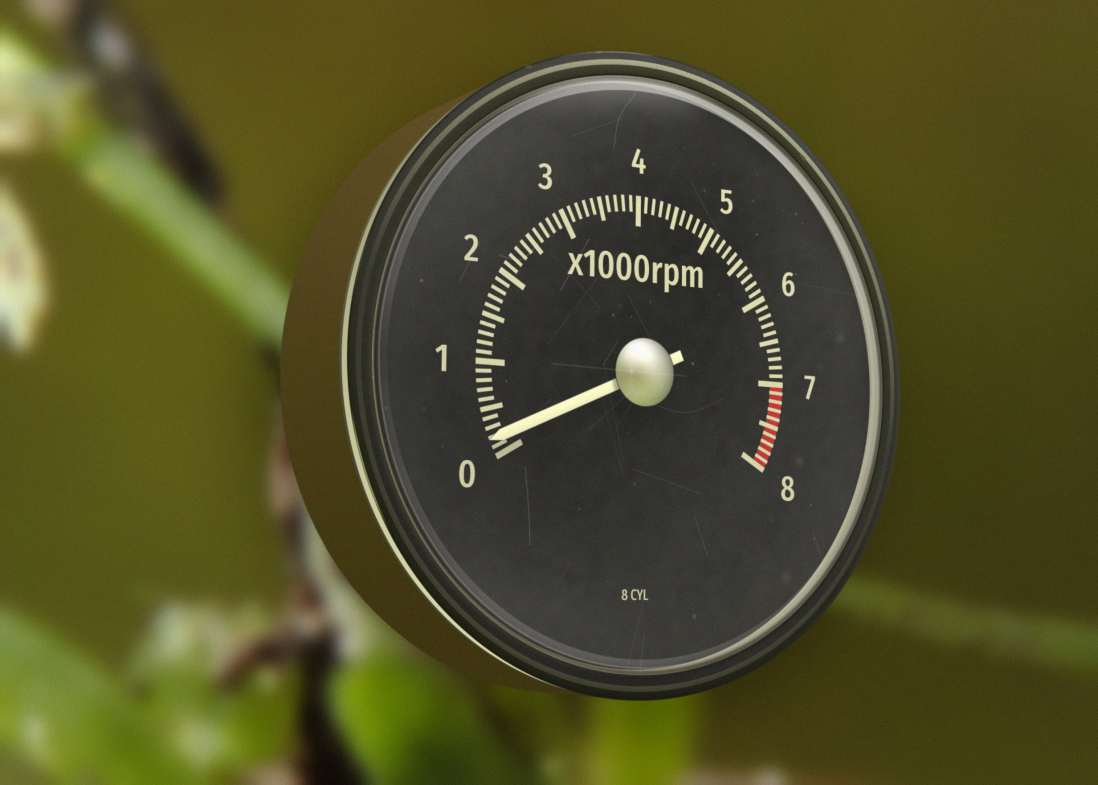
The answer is 200 rpm
